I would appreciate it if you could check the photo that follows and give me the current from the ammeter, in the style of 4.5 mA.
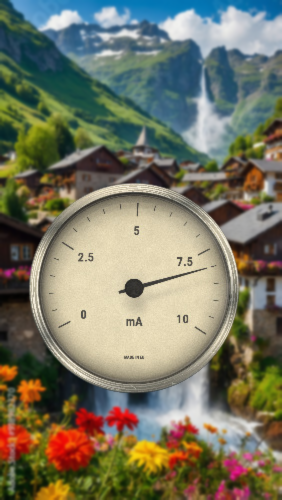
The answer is 8 mA
